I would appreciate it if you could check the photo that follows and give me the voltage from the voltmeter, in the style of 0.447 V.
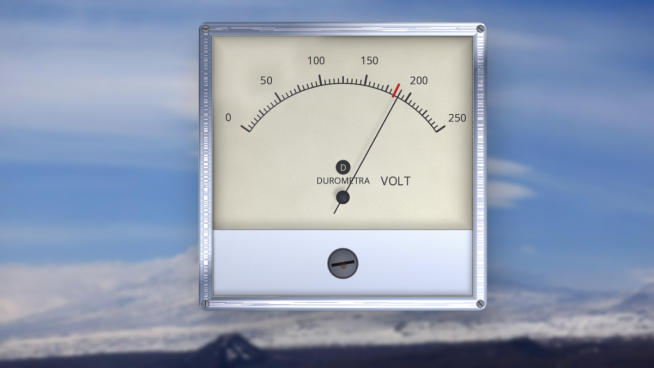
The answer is 190 V
